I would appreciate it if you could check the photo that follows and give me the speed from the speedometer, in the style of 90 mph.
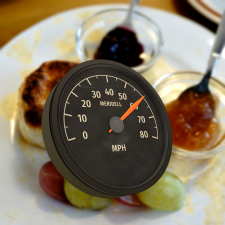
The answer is 60 mph
